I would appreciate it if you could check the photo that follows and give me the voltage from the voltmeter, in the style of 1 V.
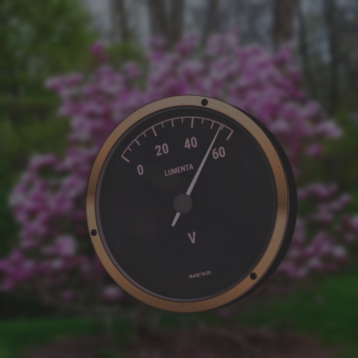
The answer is 55 V
